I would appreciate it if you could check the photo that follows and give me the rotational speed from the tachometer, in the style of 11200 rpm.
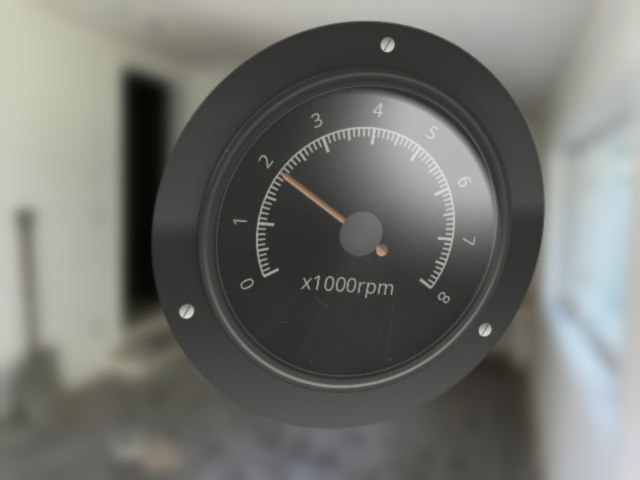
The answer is 2000 rpm
